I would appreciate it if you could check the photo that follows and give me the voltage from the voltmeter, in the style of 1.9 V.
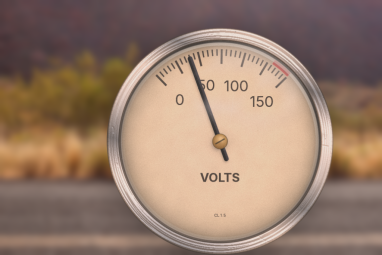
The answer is 40 V
